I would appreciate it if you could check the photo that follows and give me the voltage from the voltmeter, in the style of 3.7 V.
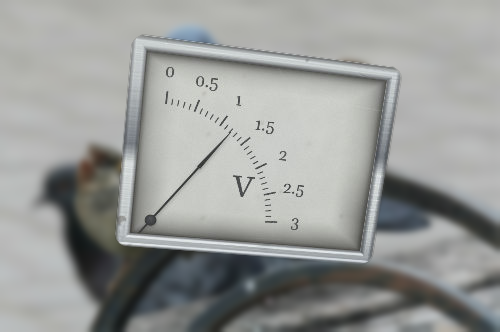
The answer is 1.2 V
